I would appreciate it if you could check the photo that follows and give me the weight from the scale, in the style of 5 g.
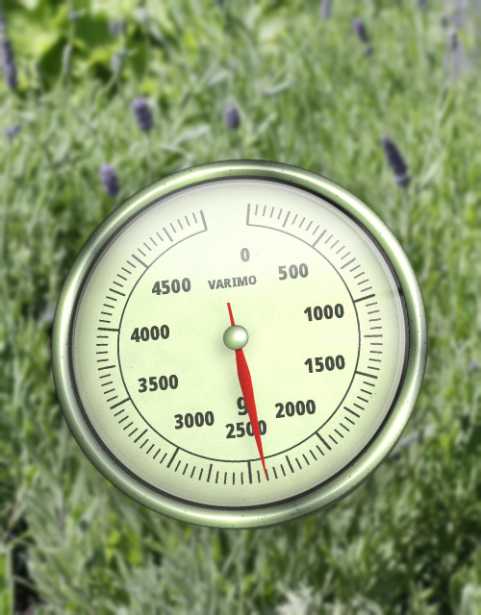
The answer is 2400 g
